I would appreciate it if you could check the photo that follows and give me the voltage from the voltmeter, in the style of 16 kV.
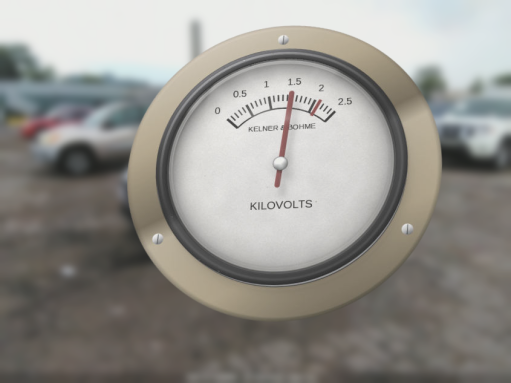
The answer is 1.5 kV
